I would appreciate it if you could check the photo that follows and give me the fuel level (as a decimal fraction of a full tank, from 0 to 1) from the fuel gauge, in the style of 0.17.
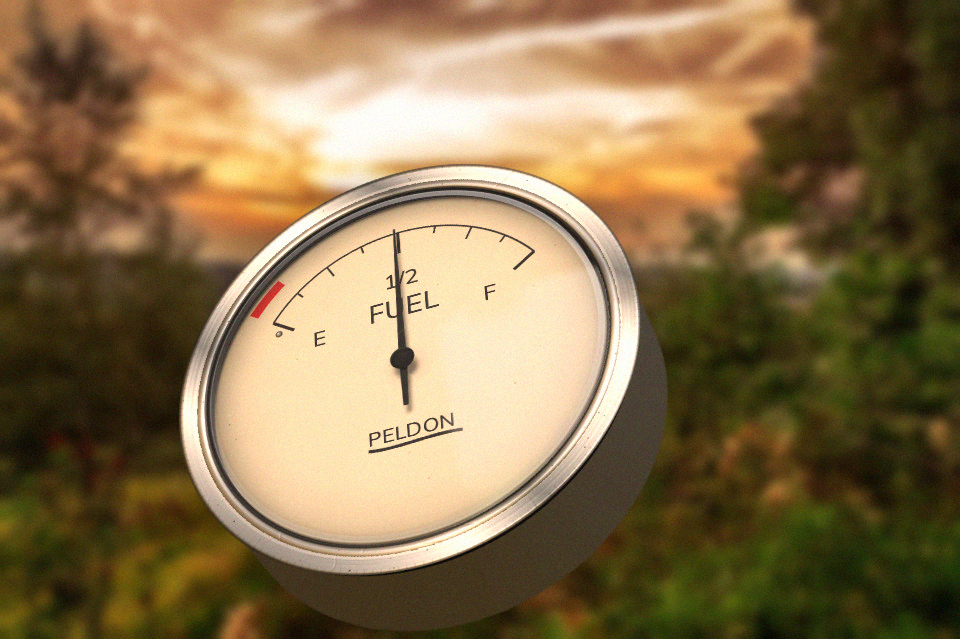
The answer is 0.5
